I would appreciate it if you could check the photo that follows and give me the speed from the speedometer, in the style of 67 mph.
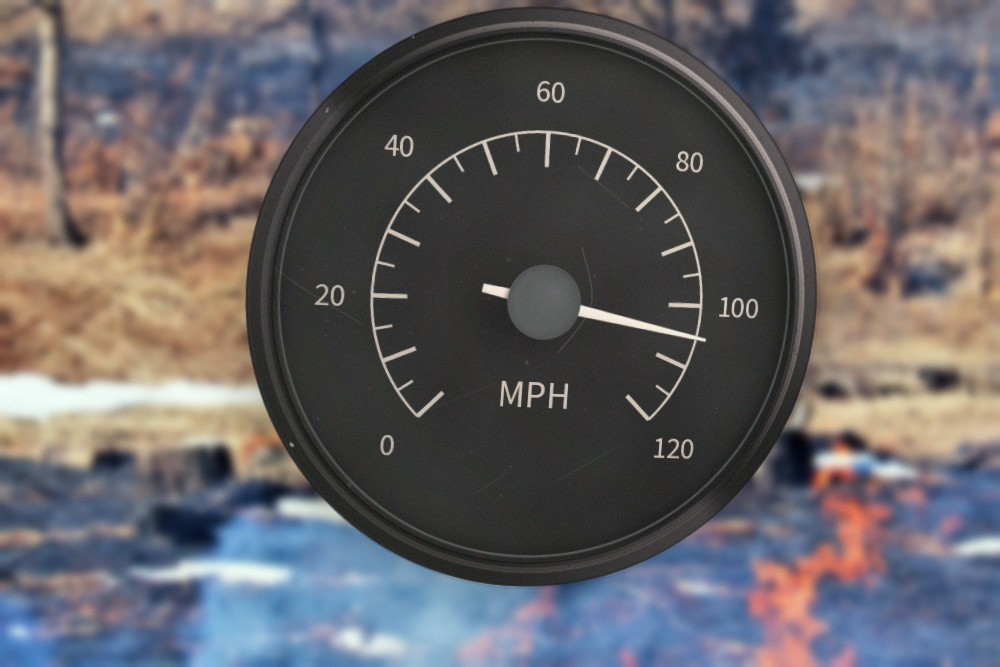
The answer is 105 mph
